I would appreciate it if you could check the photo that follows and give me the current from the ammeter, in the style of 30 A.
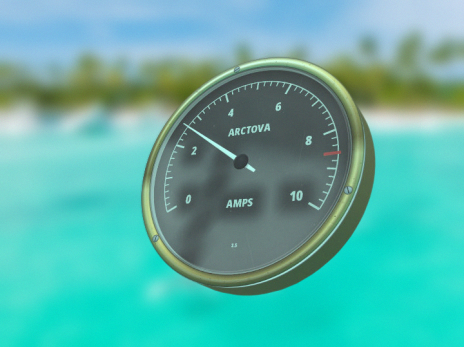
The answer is 2.6 A
